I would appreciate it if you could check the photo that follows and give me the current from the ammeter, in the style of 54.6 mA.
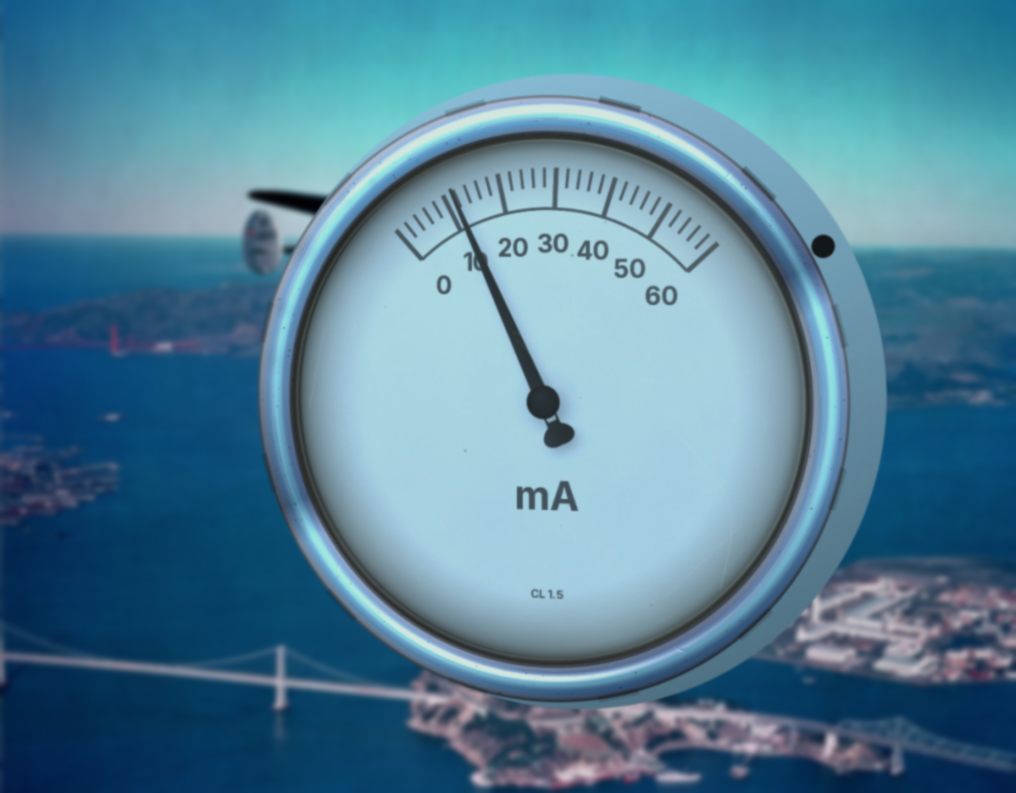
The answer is 12 mA
